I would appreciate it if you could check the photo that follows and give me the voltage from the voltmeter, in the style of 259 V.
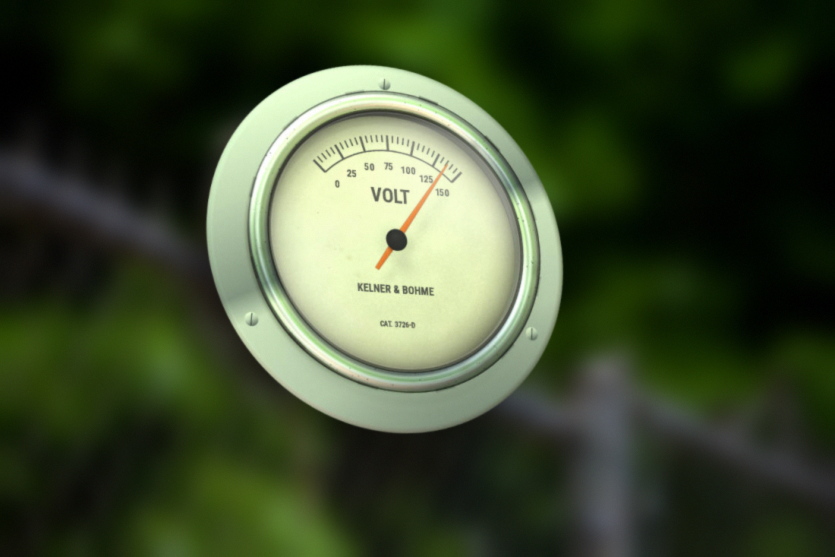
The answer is 135 V
